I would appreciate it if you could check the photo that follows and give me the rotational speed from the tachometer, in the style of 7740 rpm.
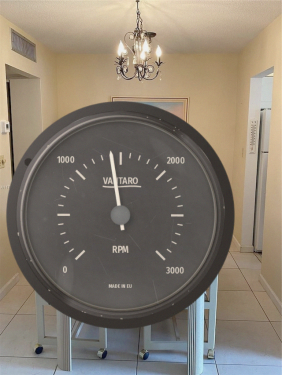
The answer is 1400 rpm
